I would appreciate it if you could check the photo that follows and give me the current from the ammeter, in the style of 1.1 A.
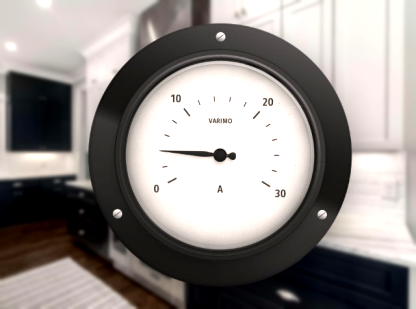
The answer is 4 A
